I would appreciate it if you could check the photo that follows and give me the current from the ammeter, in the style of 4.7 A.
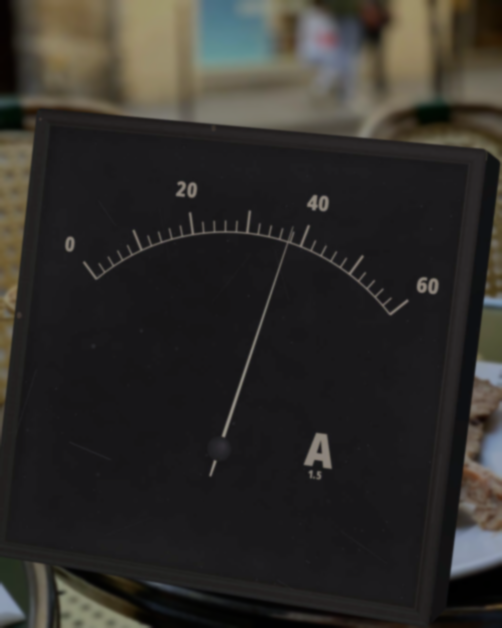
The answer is 38 A
